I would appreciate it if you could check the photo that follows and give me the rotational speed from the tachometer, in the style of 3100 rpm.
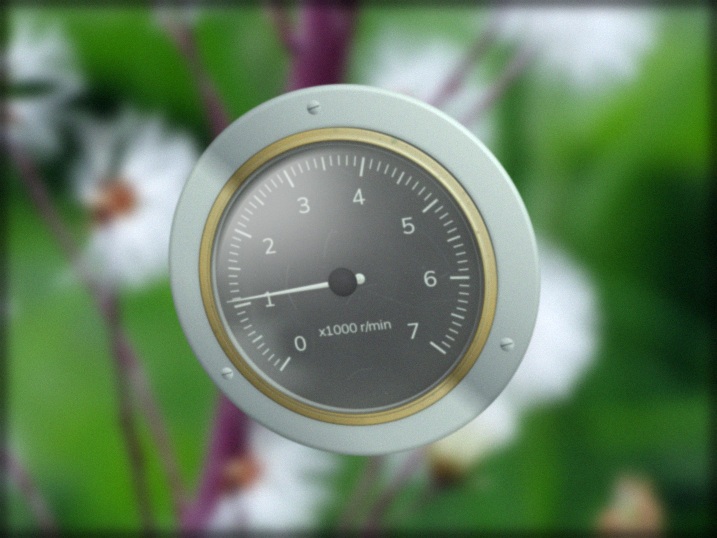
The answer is 1100 rpm
